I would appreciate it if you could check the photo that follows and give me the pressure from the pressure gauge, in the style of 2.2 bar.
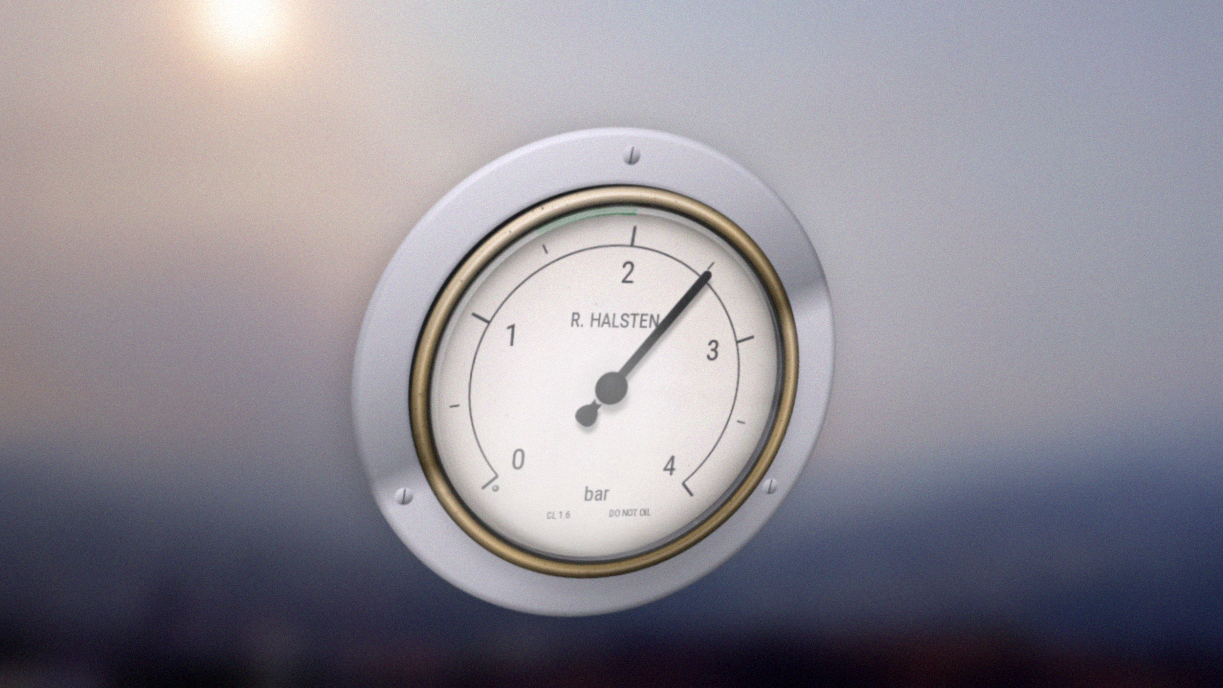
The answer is 2.5 bar
